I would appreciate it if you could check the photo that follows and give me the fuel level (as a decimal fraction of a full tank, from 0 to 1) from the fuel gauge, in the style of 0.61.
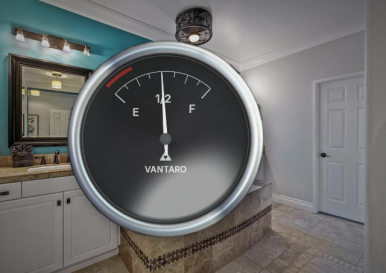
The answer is 0.5
